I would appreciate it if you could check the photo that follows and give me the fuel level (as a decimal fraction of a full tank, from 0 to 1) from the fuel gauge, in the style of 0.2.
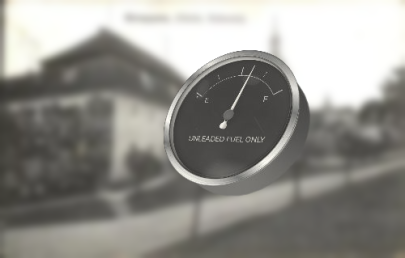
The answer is 0.625
